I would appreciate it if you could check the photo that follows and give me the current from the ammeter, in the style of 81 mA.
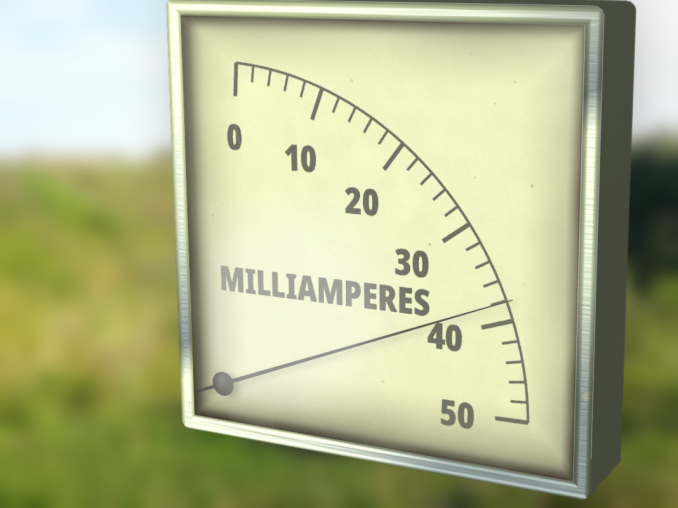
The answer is 38 mA
